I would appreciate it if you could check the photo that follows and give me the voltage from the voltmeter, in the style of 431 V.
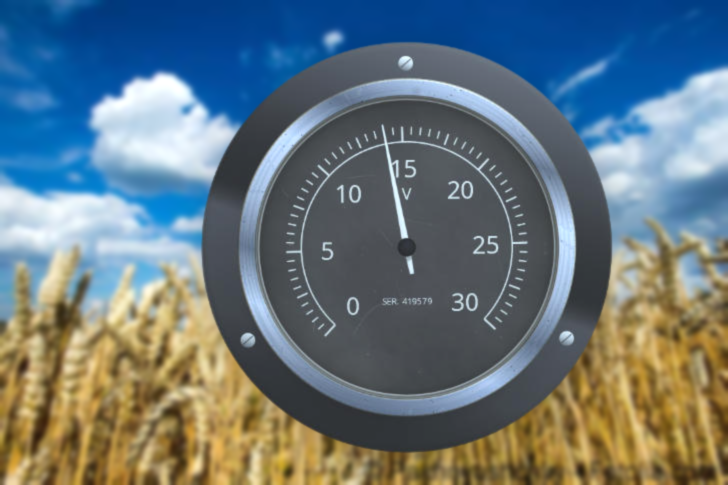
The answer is 14 V
